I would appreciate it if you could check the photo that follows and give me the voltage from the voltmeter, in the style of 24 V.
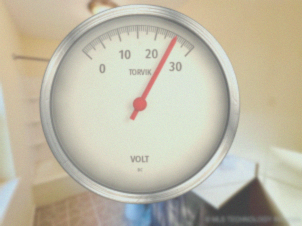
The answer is 25 V
